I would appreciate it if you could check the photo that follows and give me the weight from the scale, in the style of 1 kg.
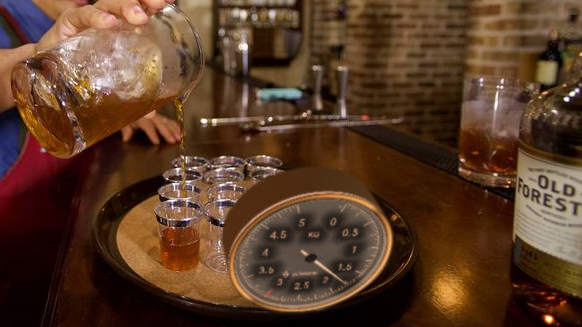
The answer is 1.75 kg
